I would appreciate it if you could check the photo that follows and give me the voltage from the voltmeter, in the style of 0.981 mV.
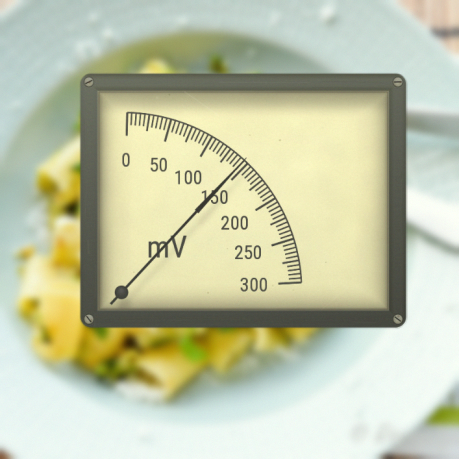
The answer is 145 mV
